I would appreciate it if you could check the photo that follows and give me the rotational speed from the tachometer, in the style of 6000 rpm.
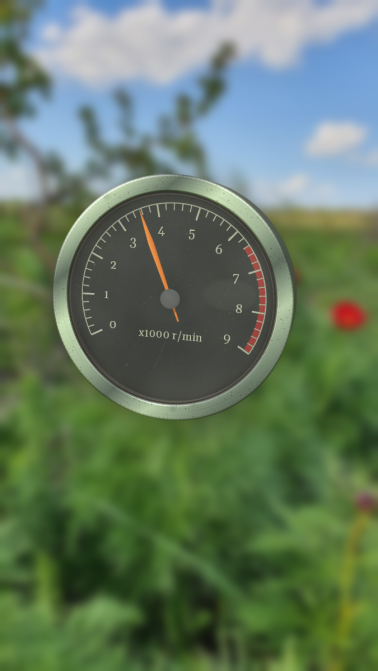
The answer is 3600 rpm
